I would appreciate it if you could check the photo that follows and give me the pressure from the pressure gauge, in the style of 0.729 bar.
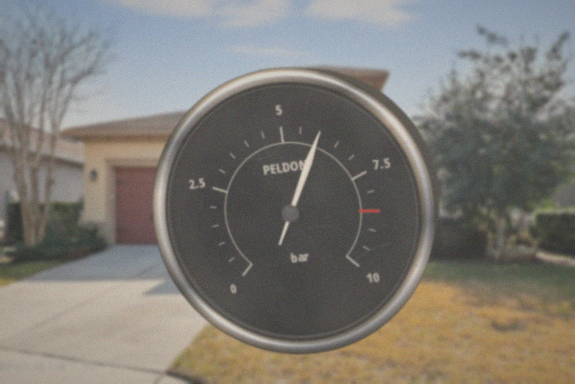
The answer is 6 bar
